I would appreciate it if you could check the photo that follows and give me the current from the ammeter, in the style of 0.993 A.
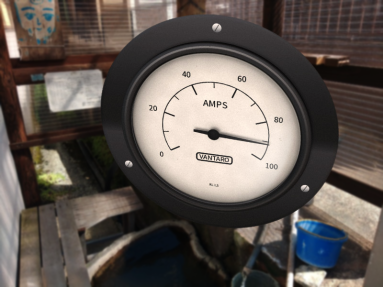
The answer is 90 A
